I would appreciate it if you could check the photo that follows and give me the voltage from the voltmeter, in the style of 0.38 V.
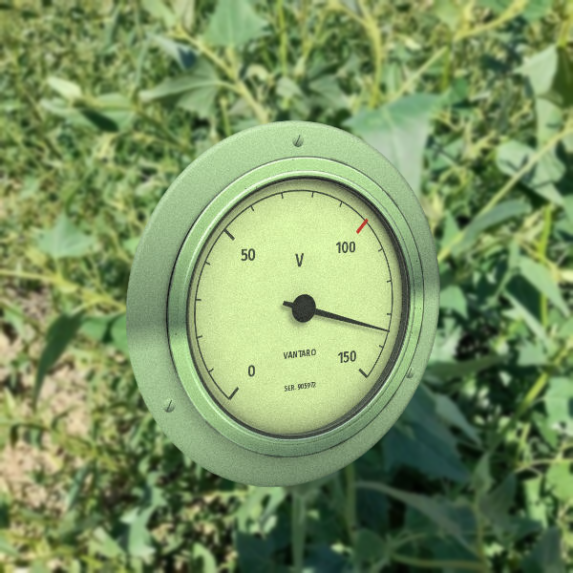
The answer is 135 V
